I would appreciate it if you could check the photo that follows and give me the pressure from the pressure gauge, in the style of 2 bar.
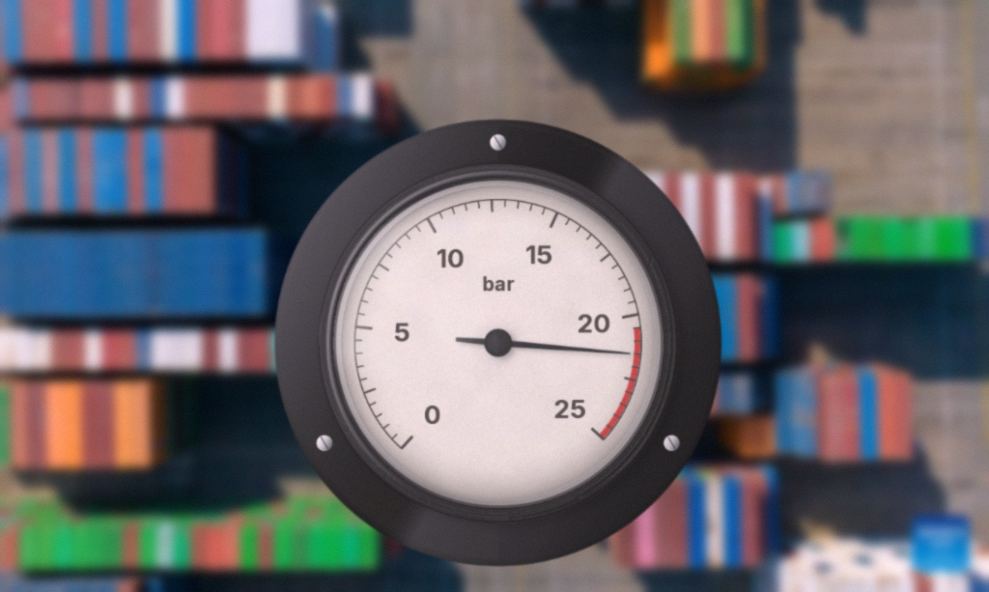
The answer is 21.5 bar
